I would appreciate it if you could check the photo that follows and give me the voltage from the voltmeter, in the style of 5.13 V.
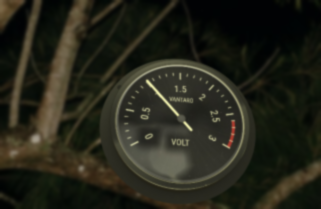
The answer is 1 V
